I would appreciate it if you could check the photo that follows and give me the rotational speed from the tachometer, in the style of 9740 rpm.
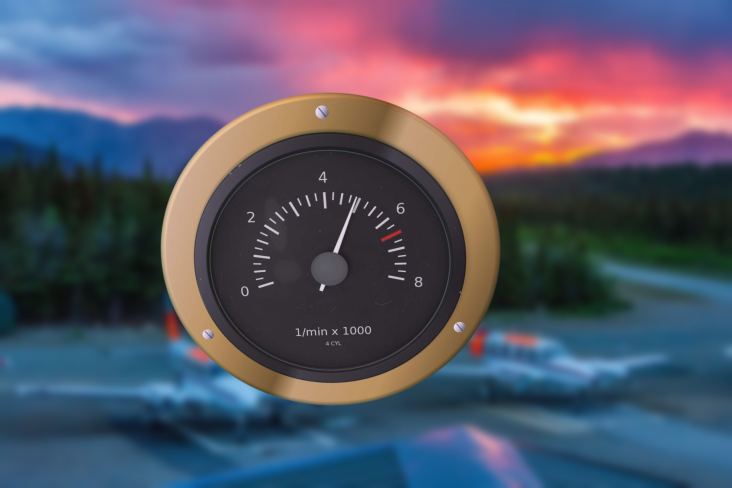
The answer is 4875 rpm
